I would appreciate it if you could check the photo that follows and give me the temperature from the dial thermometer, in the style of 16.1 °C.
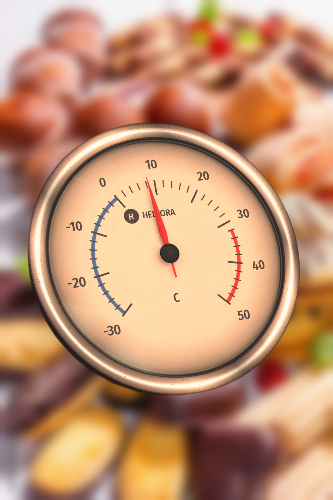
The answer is 8 °C
